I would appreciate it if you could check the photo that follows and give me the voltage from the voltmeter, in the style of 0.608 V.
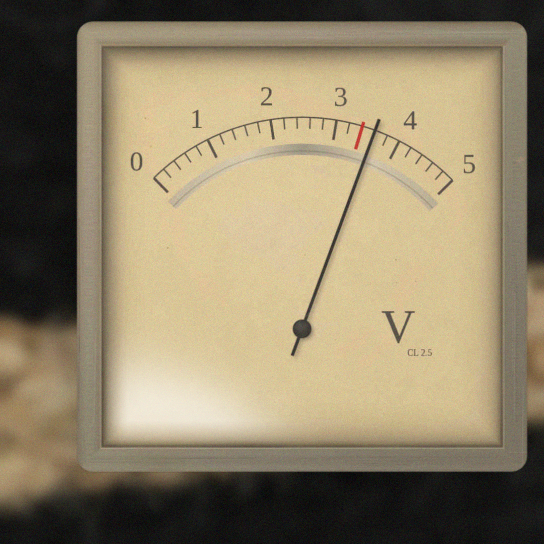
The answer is 3.6 V
